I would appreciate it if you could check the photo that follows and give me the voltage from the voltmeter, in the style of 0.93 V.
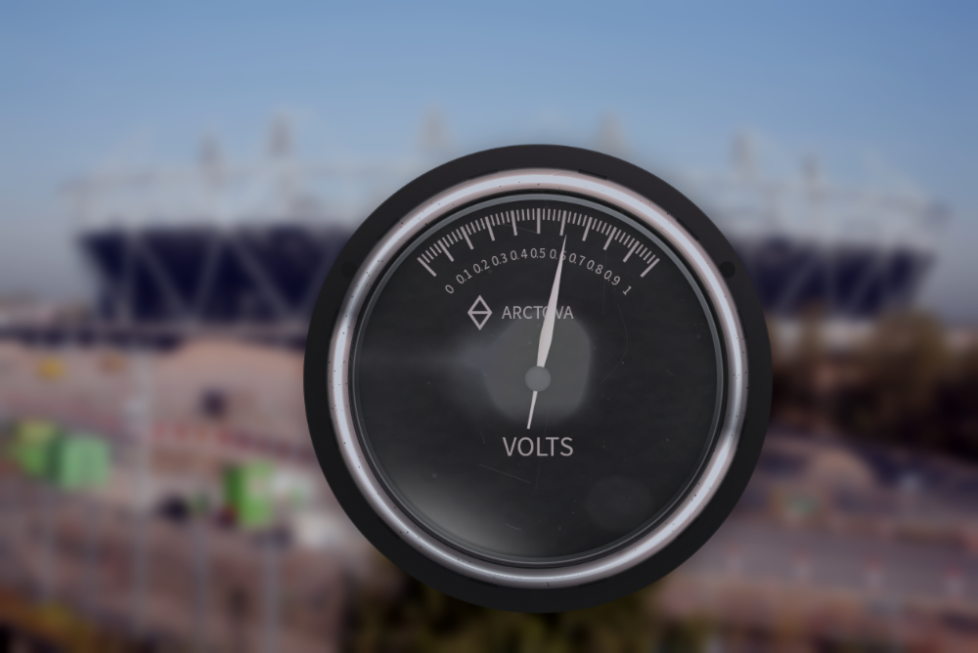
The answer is 0.62 V
